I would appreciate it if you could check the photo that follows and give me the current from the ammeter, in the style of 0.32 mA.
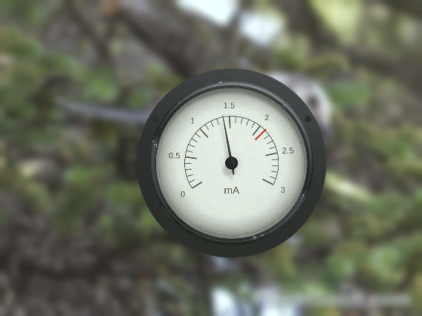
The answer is 1.4 mA
